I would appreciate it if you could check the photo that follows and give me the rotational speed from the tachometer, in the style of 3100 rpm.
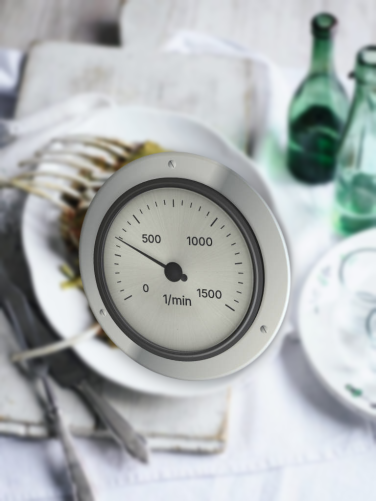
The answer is 350 rpm
